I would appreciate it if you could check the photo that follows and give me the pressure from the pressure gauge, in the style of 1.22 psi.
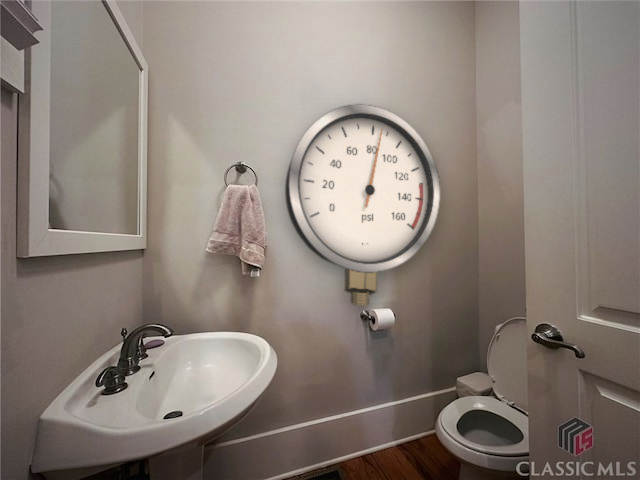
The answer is 85 psi
